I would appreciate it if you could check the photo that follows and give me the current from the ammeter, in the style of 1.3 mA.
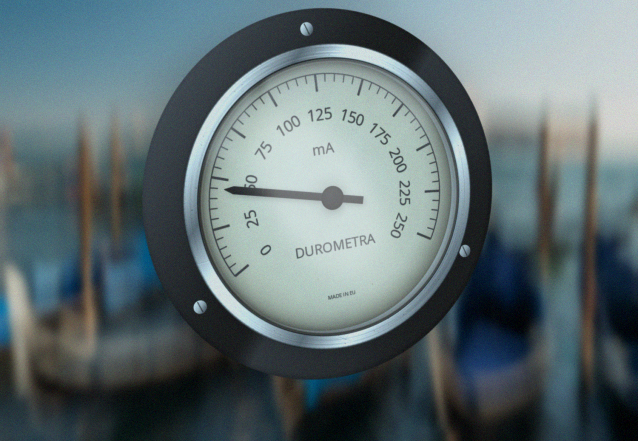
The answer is 45 mA
